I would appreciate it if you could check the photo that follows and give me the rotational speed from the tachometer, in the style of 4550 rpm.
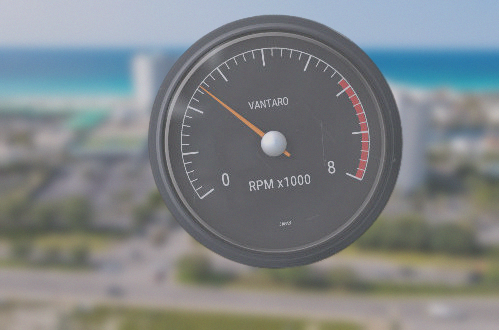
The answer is 2500 rpm
